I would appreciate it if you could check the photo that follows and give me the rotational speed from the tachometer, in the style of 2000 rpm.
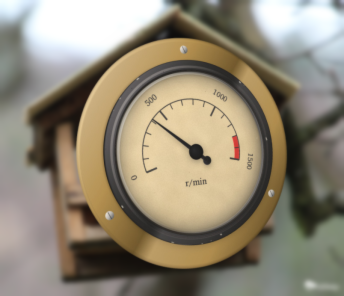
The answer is 400 rpm
